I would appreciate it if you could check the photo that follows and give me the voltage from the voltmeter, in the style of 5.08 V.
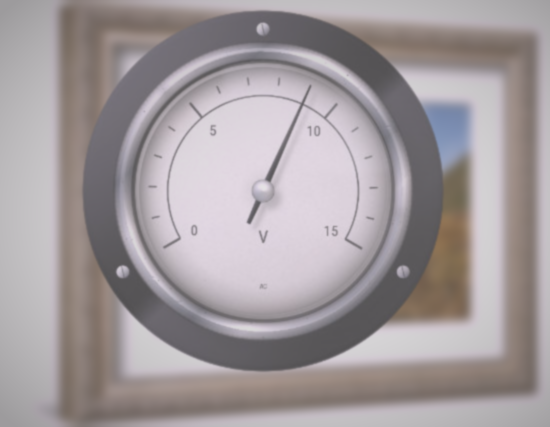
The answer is 9 V
